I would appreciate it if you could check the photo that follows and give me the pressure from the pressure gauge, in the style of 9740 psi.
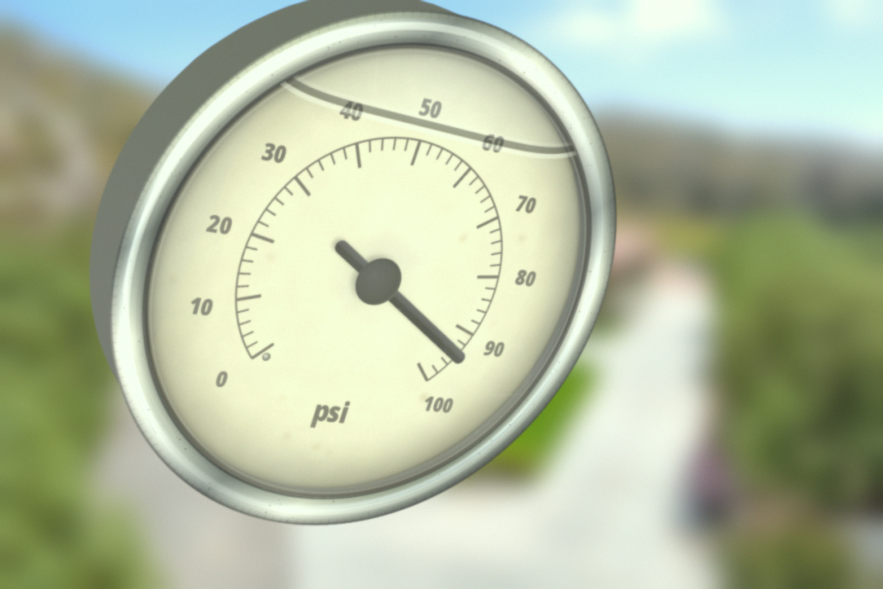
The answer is 94 psi
